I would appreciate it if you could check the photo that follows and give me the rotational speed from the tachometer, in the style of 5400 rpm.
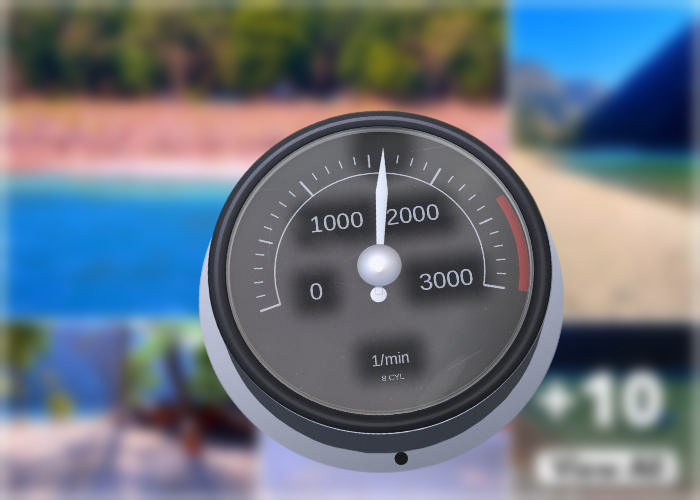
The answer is 1600 rpm
